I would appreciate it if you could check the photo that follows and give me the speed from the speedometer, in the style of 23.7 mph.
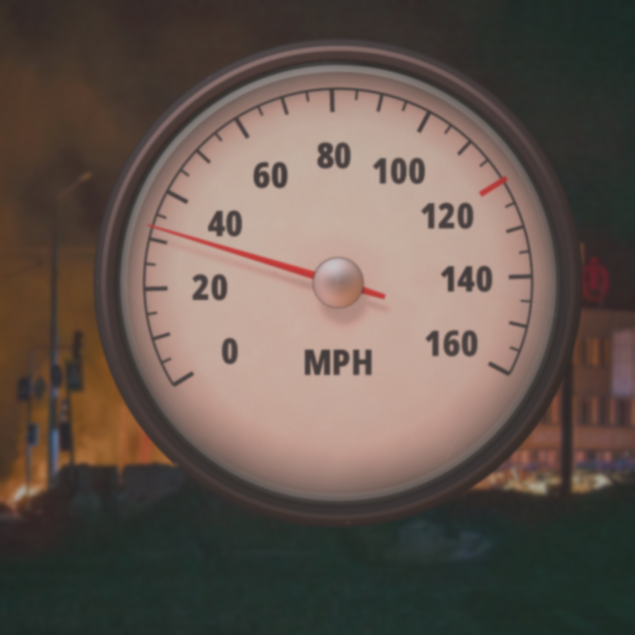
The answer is 32.5 mph
